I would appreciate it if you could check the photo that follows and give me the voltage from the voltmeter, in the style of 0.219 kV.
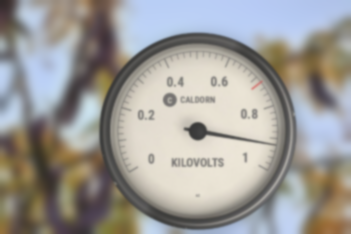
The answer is 0.92 kV
